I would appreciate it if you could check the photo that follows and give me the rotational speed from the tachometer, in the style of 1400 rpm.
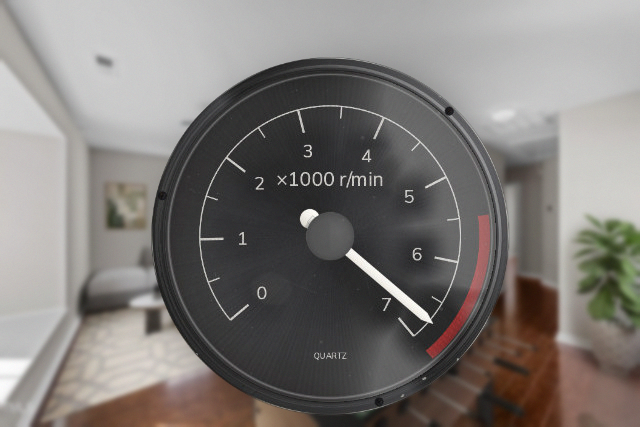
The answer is 6750 rpm
